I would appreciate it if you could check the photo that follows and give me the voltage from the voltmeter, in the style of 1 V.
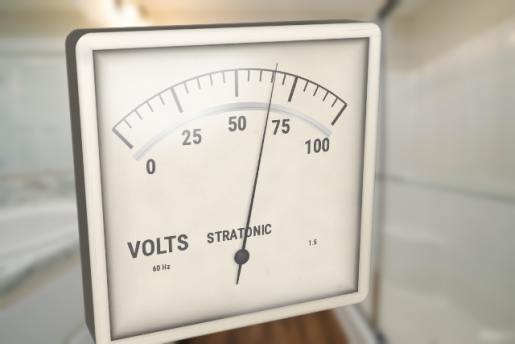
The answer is 65 V
